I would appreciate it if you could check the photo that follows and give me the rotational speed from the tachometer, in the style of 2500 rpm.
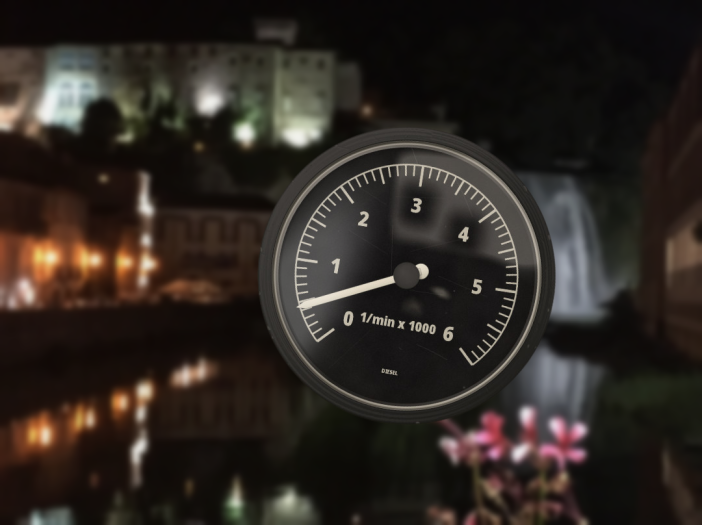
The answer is 450 rpm
